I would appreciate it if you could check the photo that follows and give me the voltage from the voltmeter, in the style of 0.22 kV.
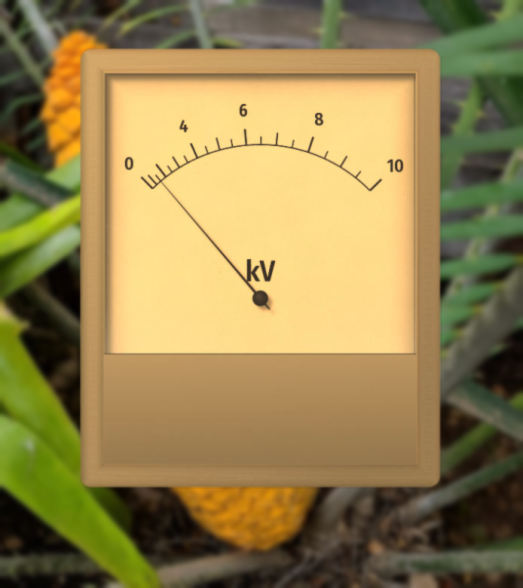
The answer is 1.5 kV
